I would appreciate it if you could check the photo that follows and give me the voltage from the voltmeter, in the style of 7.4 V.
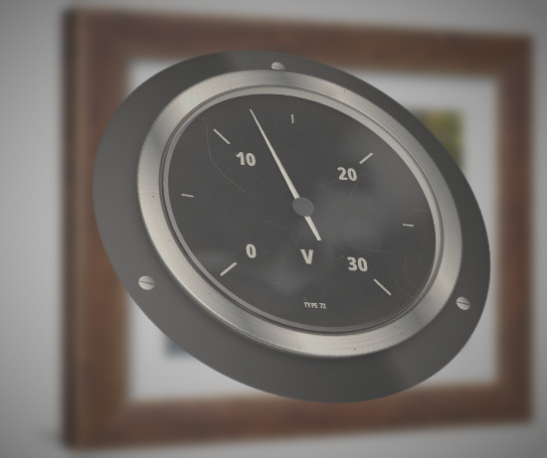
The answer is 12.5 V
